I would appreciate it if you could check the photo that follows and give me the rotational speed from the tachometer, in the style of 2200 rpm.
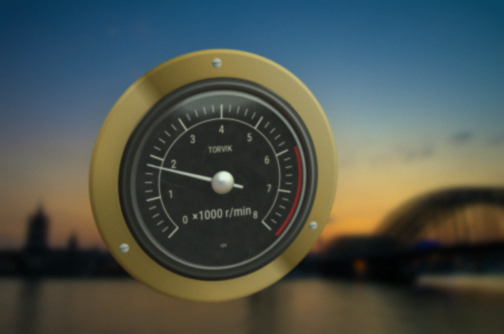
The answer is 1800 rpm
